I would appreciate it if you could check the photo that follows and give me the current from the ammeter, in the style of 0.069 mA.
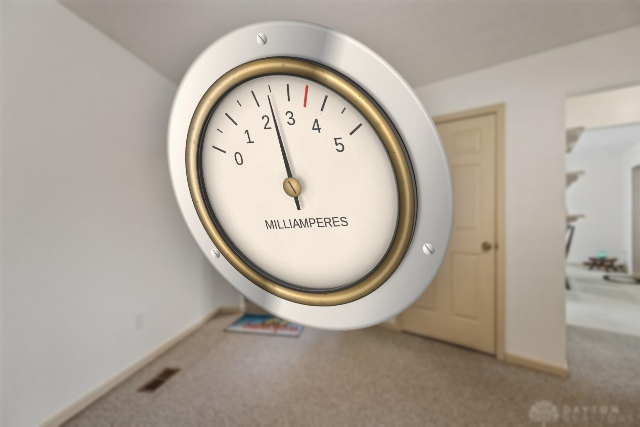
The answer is 2.5 mA
